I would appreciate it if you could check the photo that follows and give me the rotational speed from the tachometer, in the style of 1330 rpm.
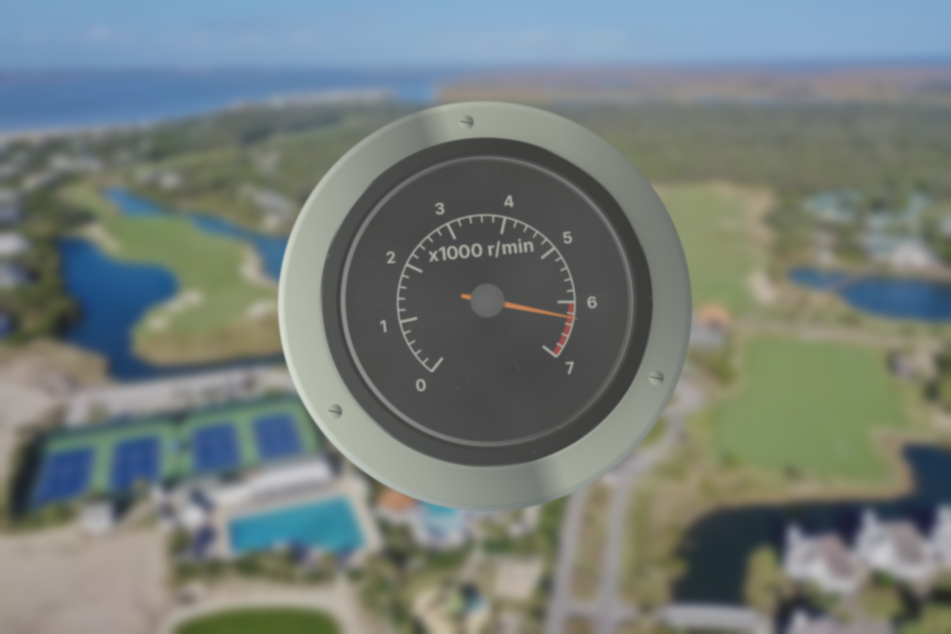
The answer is 6300 rpm
